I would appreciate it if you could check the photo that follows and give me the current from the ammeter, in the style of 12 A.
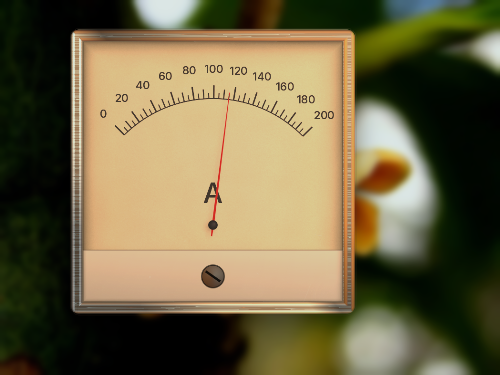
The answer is 115 A
